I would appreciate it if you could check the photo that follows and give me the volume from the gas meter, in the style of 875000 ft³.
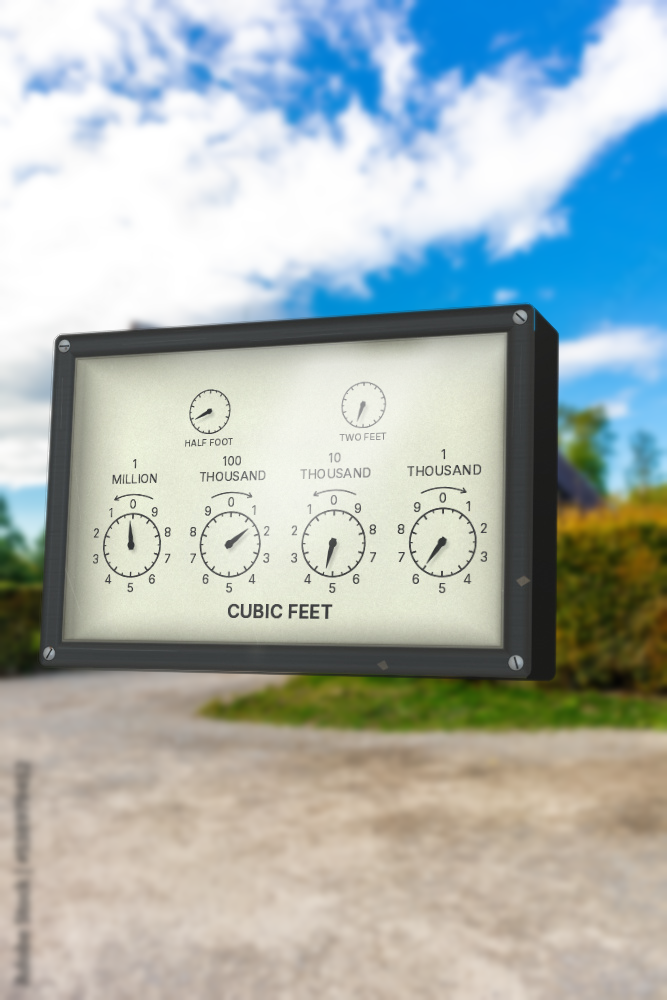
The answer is 14600 ft³
